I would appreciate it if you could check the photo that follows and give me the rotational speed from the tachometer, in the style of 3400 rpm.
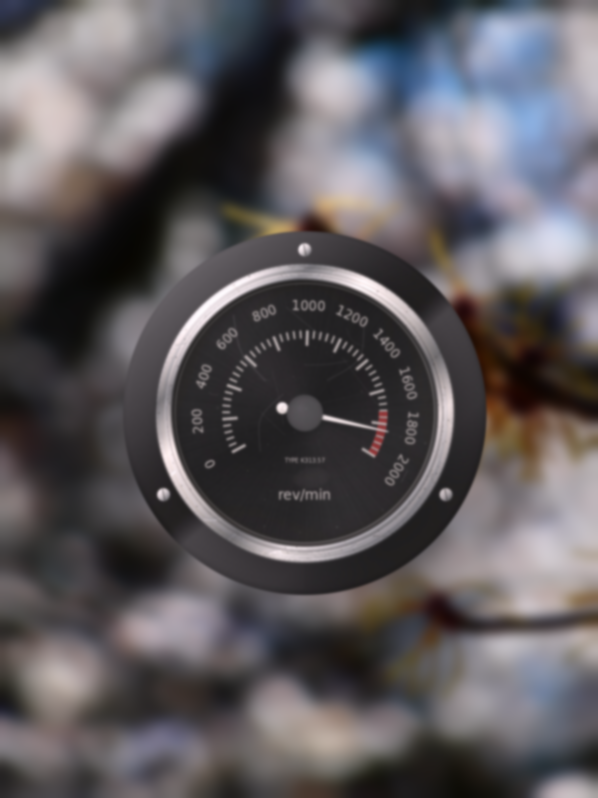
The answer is 1840 rpm
